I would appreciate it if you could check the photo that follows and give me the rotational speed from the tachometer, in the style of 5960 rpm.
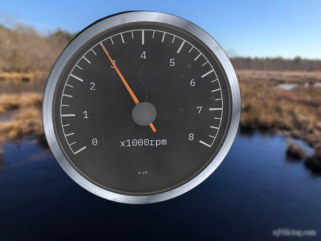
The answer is 3000 rpm
